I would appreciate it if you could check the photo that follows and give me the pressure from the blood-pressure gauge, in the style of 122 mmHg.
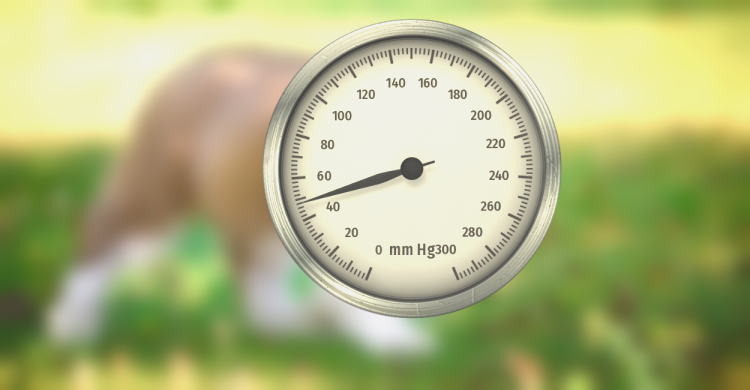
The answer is 48 mmHg
